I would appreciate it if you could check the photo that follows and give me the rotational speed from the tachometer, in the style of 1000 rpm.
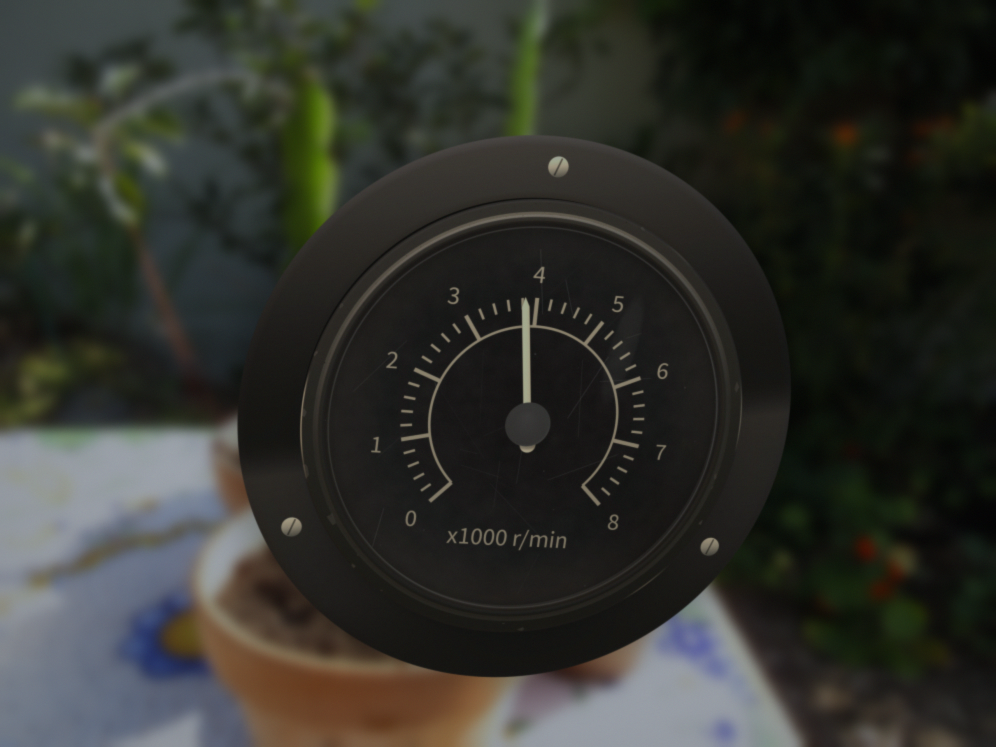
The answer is 3800 rpm
